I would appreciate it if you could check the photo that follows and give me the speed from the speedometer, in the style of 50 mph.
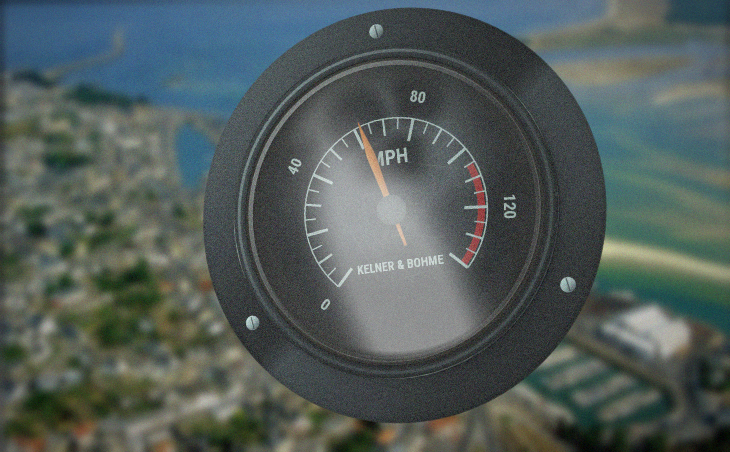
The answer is 62.5 mph
